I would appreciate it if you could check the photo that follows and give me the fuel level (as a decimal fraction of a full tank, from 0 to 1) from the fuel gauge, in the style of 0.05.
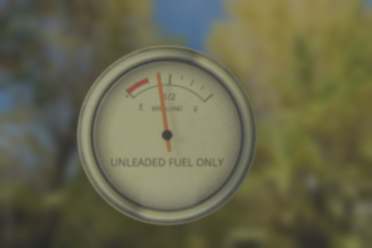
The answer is 0.375
